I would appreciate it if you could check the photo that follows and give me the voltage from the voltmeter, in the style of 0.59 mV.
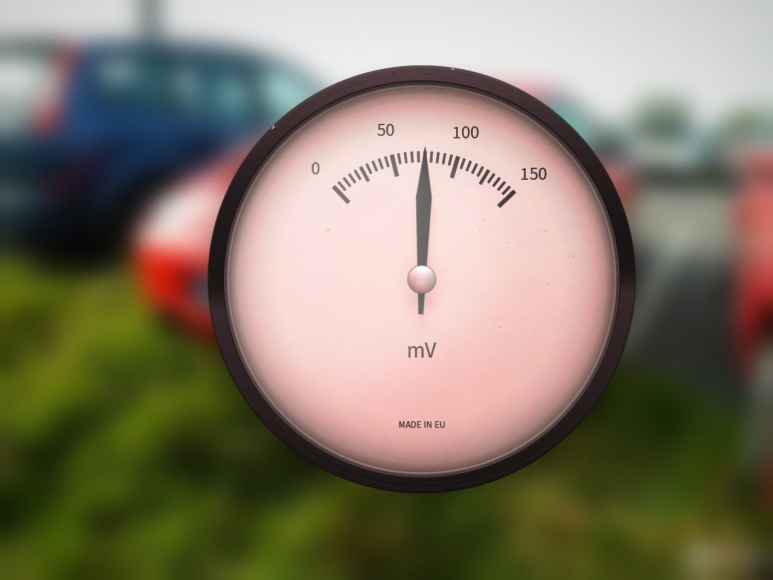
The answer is 75 mV
